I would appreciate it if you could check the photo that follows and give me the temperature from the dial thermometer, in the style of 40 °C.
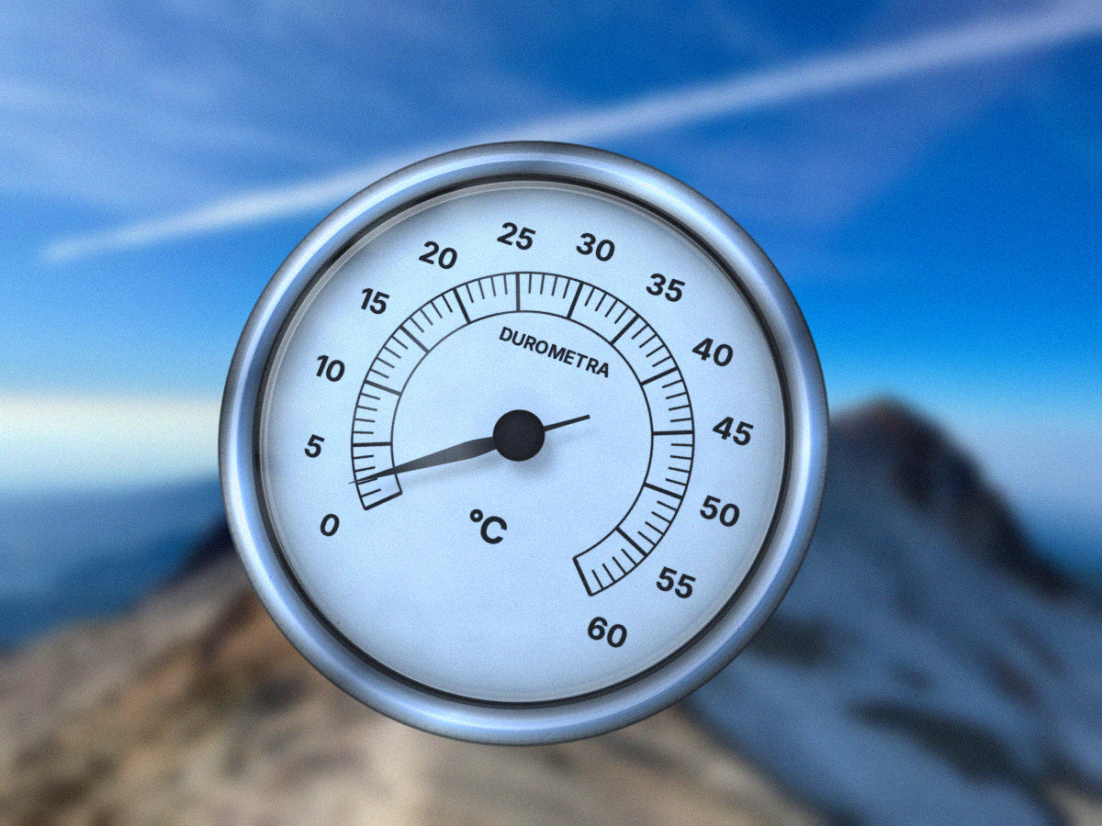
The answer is 2 °C
